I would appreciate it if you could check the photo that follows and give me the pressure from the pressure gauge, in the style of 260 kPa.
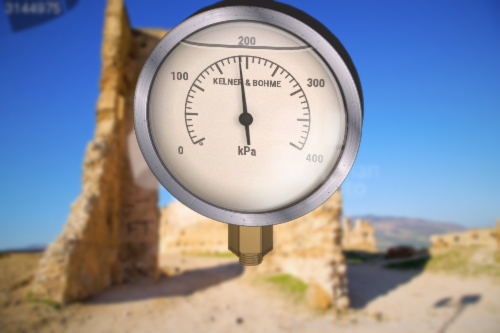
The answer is 190 kPa
